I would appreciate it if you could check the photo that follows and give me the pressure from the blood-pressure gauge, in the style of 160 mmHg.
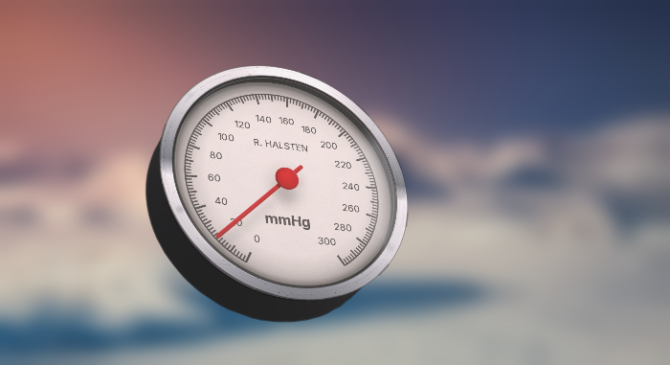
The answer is 20 mmHg
